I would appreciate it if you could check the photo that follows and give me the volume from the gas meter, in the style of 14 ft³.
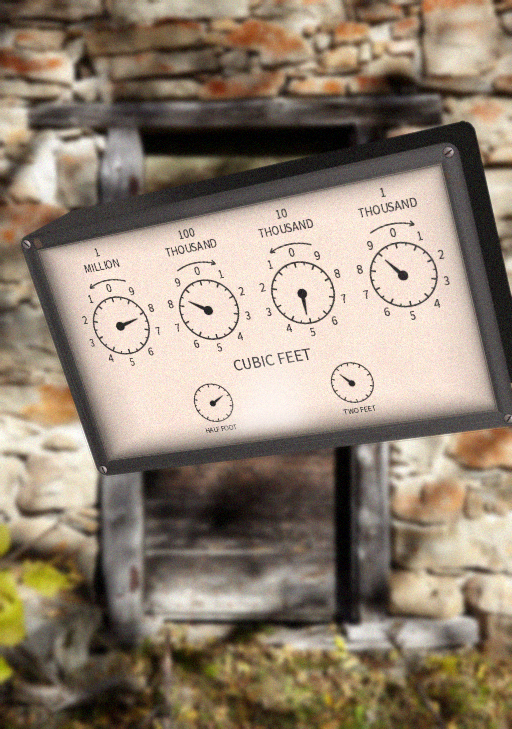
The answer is 784900 ft³
